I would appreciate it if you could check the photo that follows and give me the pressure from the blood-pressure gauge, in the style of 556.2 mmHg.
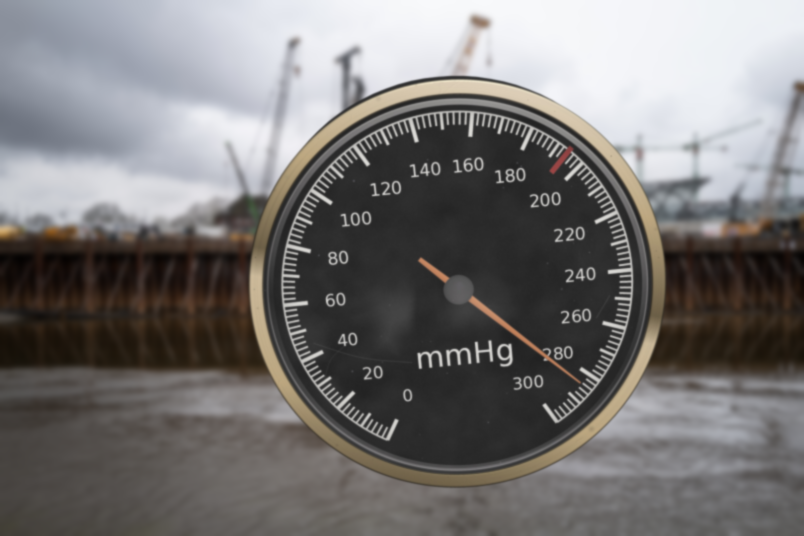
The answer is 284 mmHg
